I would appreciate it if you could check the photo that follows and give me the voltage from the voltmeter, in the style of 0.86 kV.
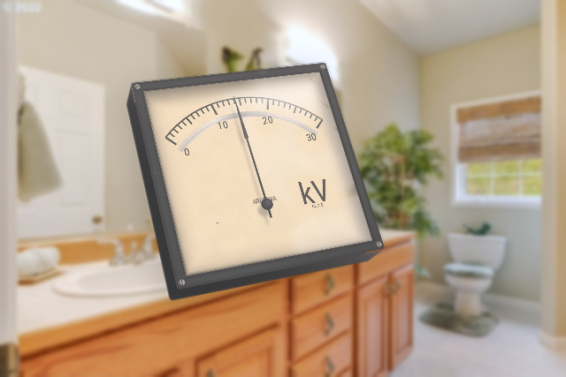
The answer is 14 kV
